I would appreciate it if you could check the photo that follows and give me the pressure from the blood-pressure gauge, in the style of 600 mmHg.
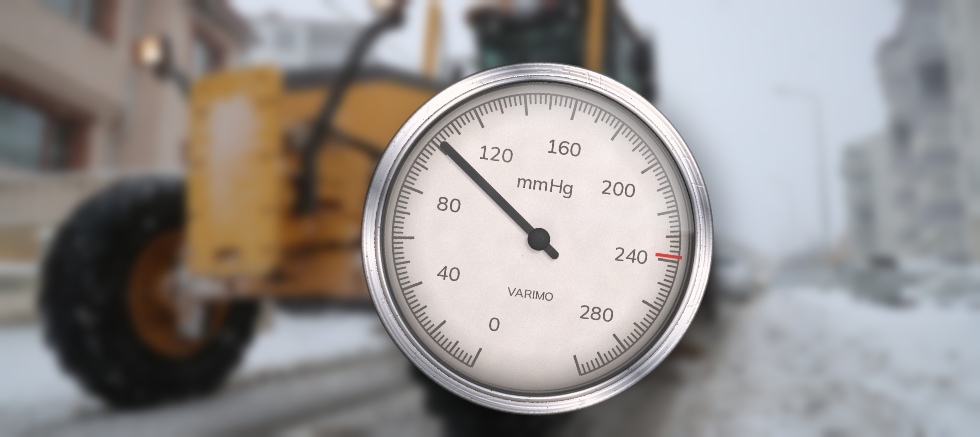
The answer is 102 mmHg
